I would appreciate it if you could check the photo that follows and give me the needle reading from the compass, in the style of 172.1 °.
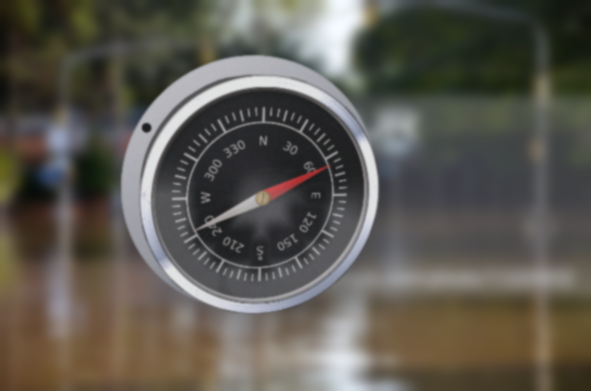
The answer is 65 °
